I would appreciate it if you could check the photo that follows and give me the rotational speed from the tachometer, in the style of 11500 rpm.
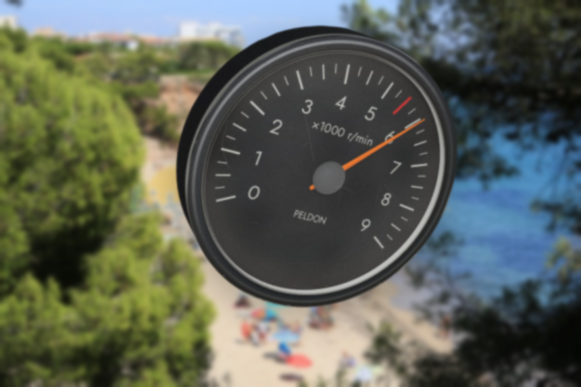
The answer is 6000 rpm
